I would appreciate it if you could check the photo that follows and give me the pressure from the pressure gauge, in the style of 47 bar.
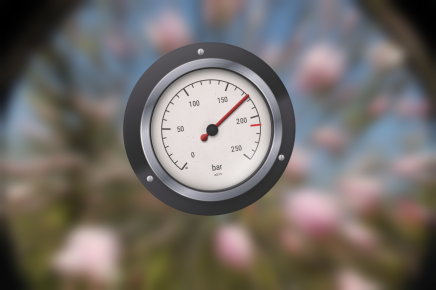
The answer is 175 bar
